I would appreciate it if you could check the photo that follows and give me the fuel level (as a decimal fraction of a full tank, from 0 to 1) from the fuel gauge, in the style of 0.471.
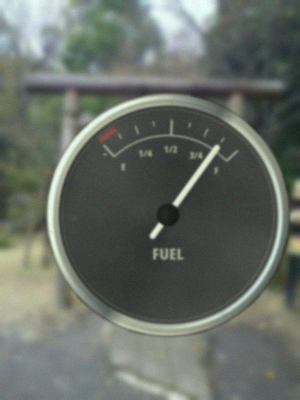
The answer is 0.875
